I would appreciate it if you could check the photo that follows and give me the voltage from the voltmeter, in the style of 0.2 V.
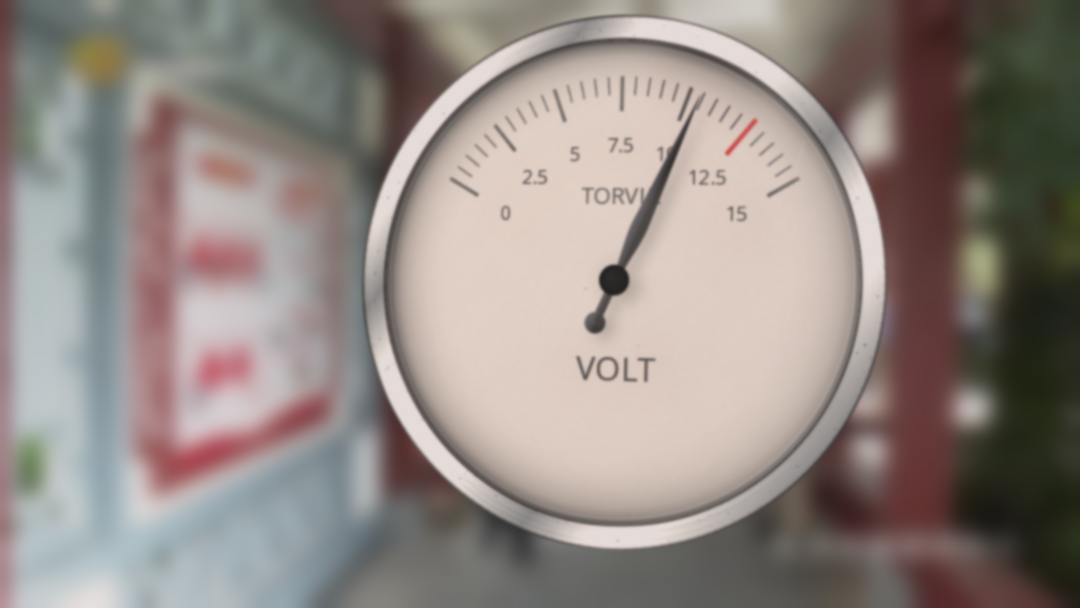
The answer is 10.5 V
